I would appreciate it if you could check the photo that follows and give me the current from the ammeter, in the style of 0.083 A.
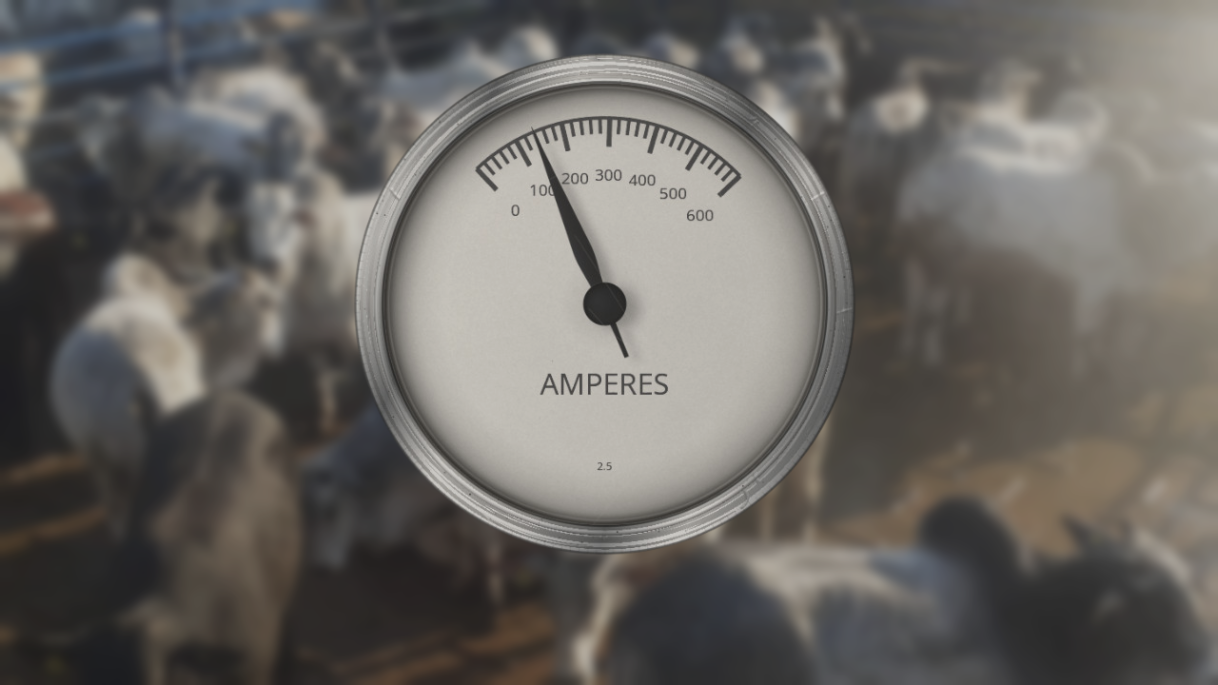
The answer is 140 A
